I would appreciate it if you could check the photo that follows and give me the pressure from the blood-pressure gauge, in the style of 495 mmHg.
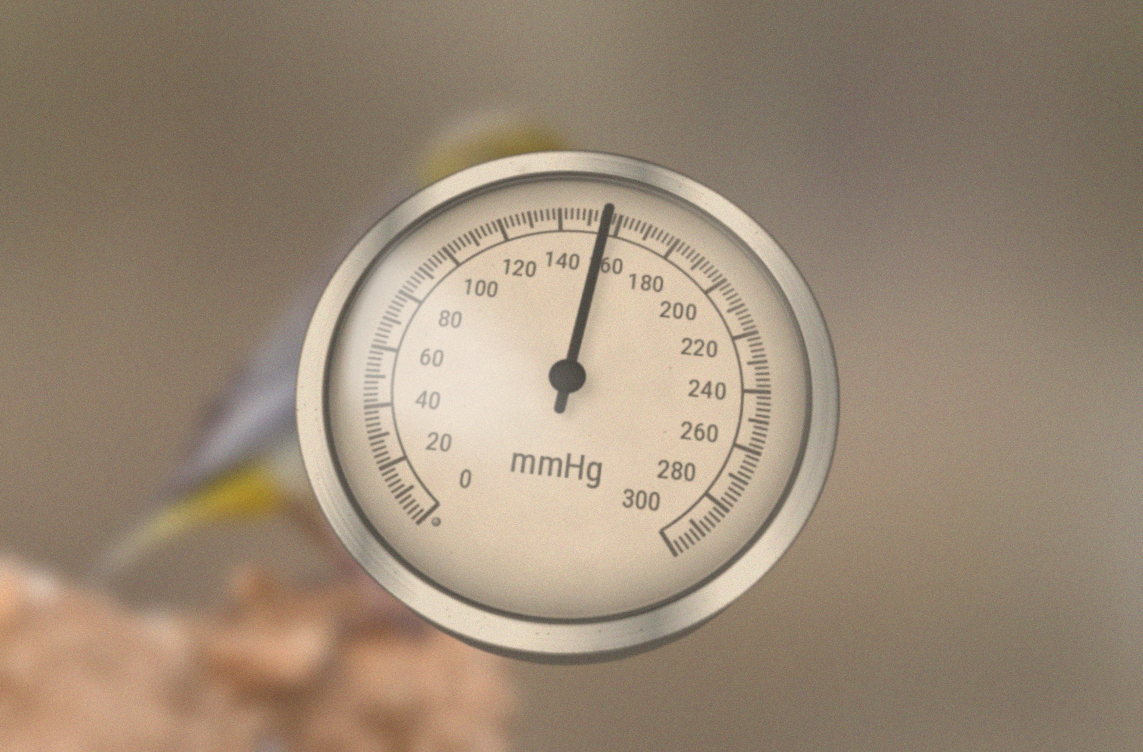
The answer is 156 mmHg
